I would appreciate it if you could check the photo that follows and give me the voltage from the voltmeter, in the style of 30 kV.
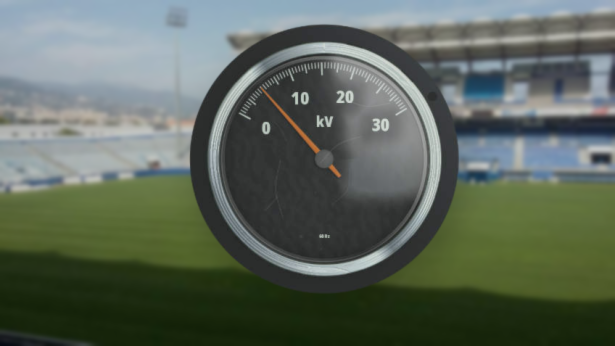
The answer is 5 kV
